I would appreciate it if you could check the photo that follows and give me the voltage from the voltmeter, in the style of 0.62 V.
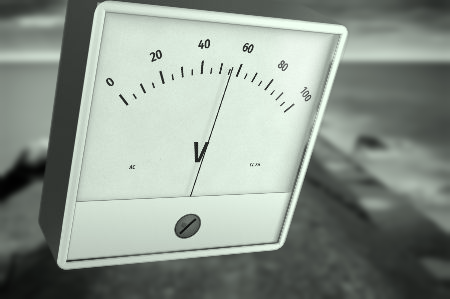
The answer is 55 V
